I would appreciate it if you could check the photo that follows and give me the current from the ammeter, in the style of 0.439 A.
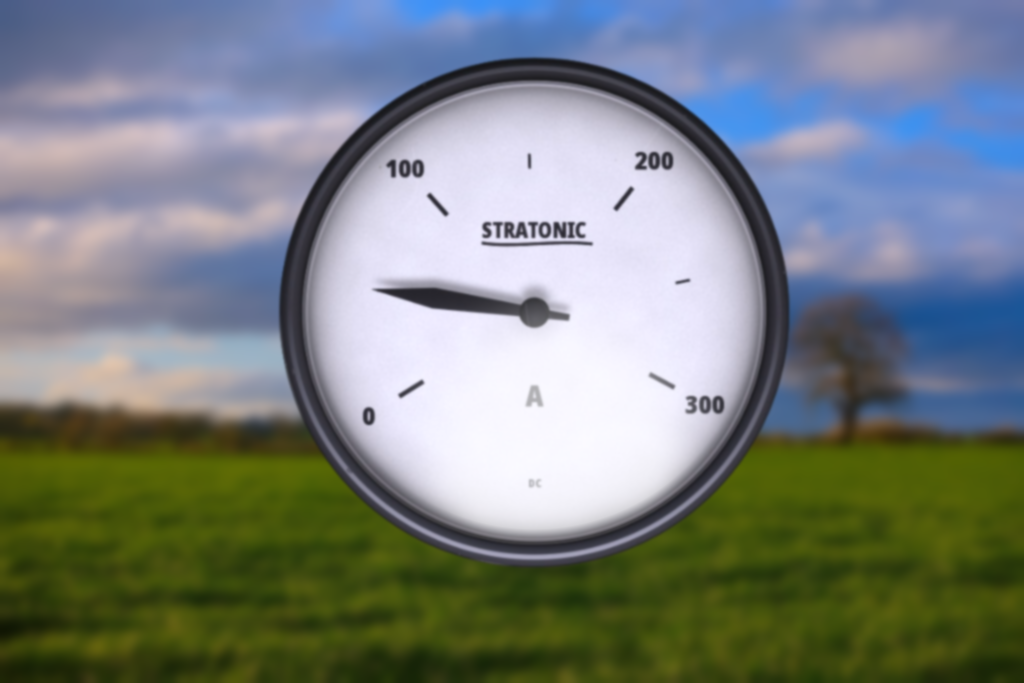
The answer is 50 A
